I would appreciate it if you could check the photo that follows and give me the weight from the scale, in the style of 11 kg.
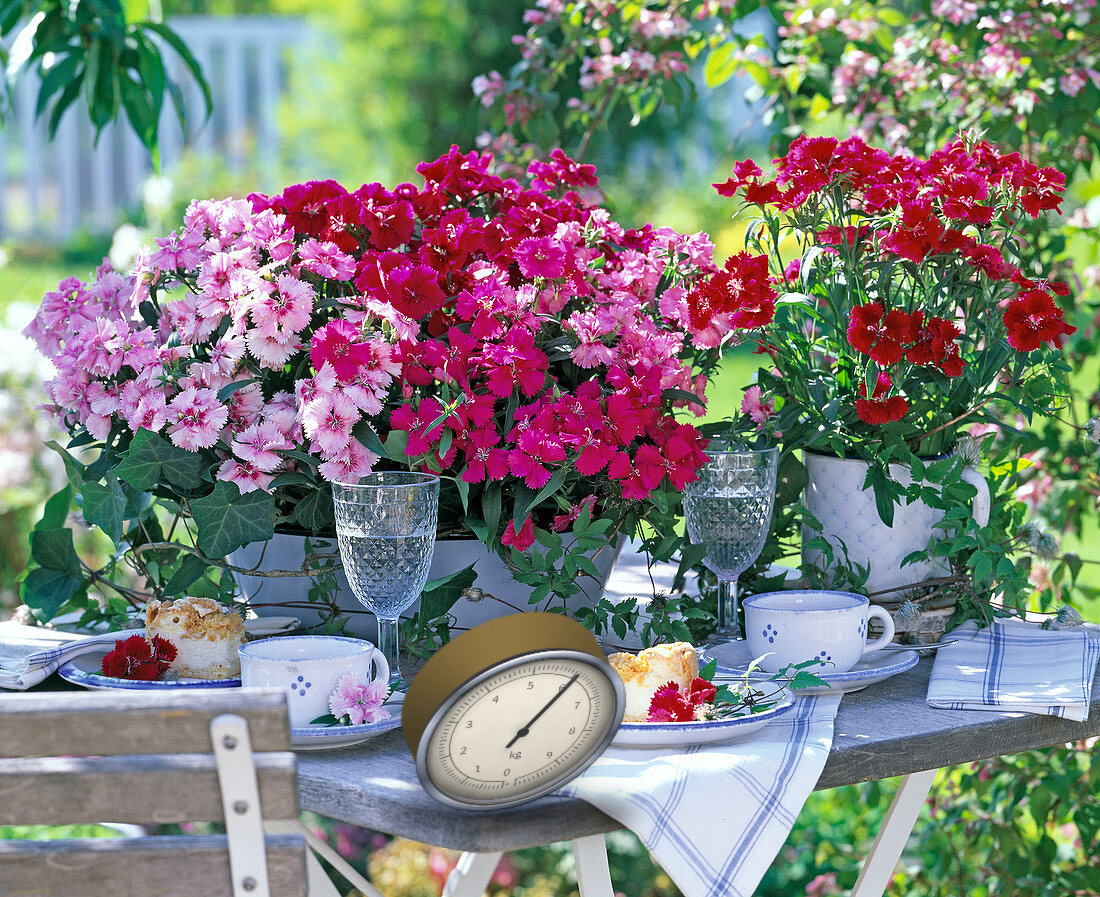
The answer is 6 kg
